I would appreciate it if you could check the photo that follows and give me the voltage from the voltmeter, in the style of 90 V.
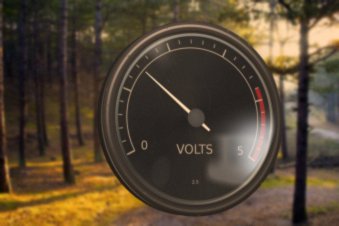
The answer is 1.4 V
